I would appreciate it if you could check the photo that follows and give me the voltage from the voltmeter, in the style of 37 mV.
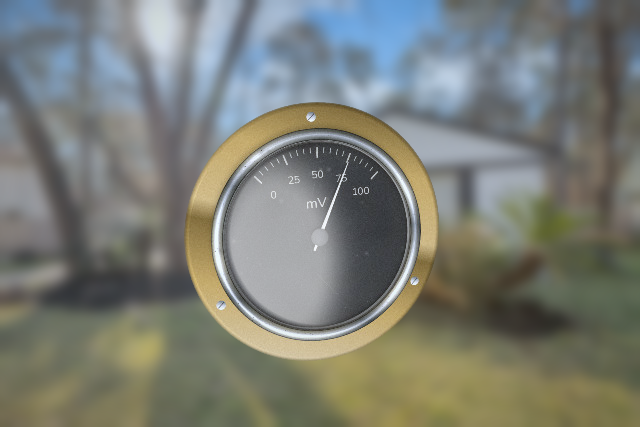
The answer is 75 mV
